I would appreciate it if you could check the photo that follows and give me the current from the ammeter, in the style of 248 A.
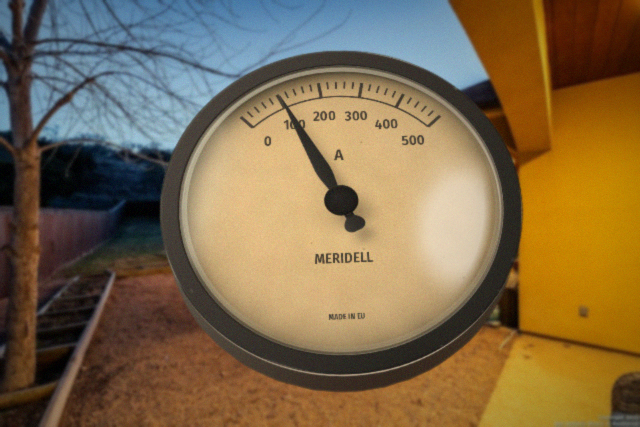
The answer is 100 A
